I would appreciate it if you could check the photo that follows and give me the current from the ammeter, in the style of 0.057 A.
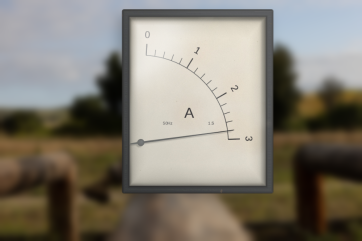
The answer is 2.8 A
